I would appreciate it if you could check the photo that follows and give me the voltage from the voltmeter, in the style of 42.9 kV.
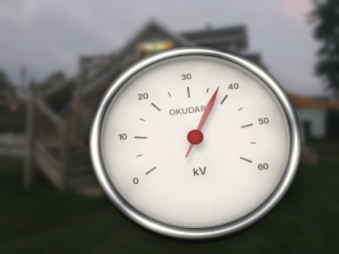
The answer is 37.5 kV
